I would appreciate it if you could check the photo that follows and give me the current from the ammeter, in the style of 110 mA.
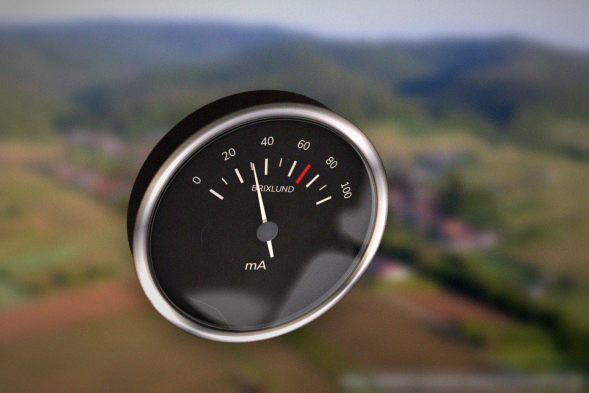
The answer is 30 mA
